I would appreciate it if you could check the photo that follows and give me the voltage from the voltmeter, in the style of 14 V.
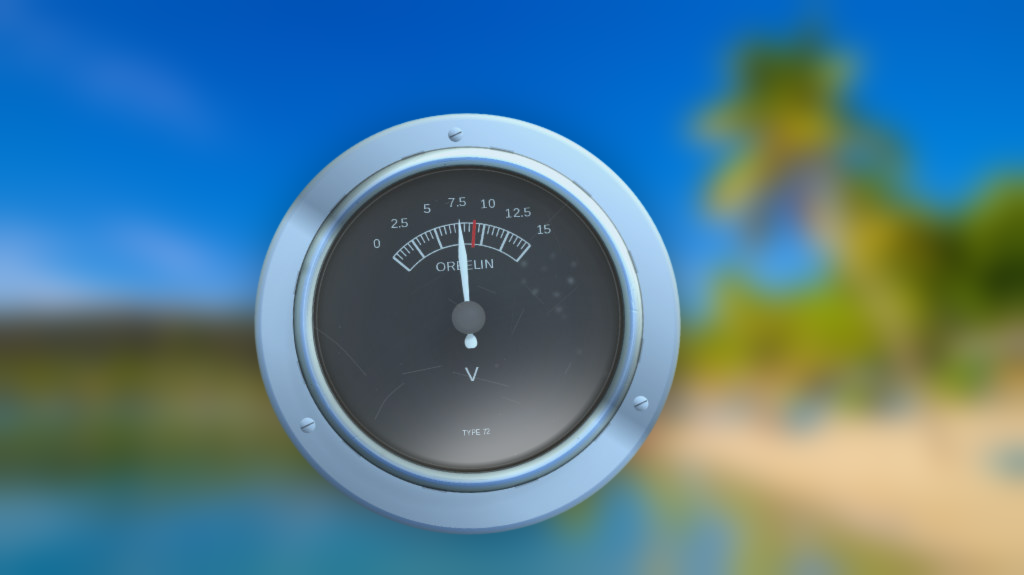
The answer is 7.5 V
